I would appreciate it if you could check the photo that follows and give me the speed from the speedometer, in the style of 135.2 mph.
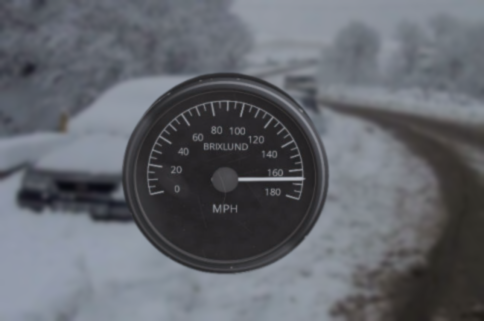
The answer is 165 mph
